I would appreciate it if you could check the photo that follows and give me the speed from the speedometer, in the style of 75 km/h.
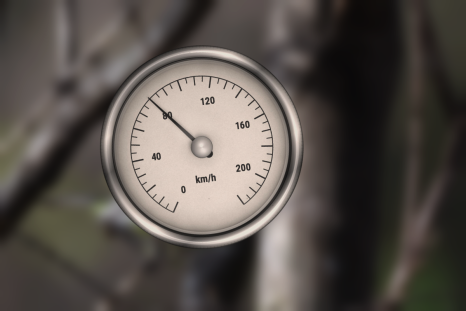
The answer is 80 km/h
